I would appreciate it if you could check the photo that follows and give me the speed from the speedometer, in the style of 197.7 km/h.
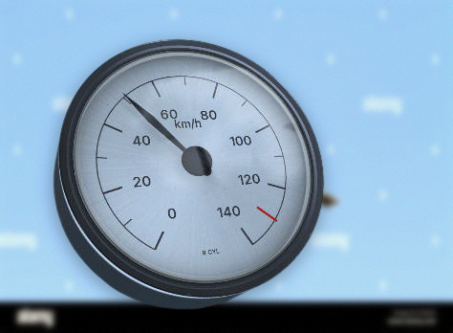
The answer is 50 km/h
